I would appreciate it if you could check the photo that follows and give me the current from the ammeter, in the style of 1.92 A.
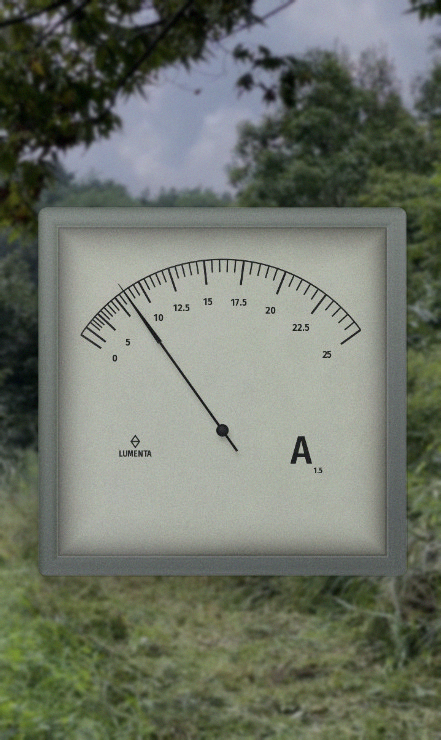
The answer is 8.5 A
